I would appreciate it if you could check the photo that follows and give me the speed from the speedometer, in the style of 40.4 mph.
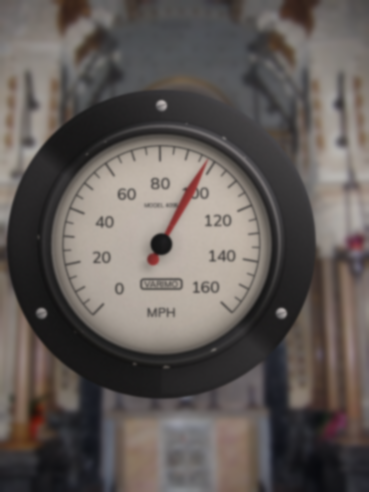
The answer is 97.5 mph
